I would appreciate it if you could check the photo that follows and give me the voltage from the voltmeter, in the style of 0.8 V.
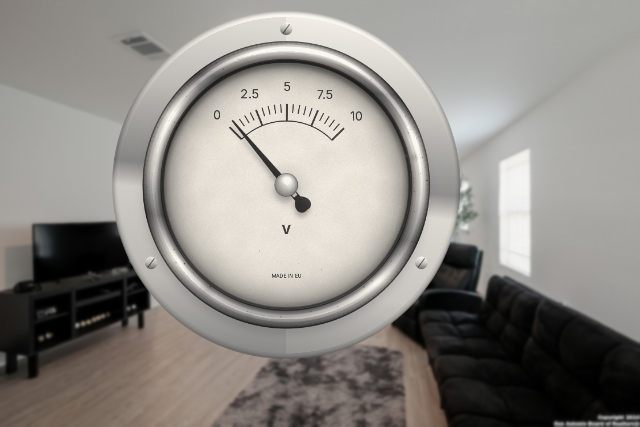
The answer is 0.5 V
